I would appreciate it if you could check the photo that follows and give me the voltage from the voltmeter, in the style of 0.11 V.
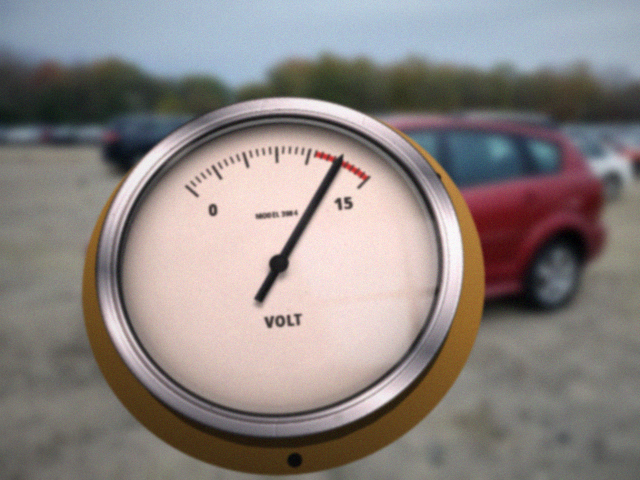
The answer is 12.5 V
